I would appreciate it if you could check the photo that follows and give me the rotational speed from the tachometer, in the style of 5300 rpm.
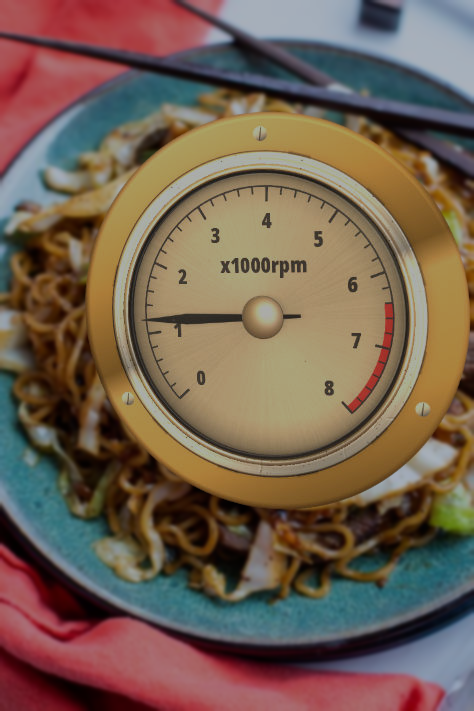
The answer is 1200 rpm
